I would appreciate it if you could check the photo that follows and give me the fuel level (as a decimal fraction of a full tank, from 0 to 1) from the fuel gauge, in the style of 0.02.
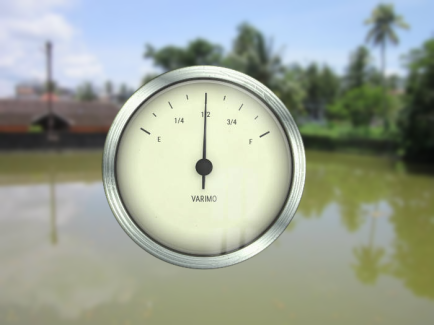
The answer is 0.5
